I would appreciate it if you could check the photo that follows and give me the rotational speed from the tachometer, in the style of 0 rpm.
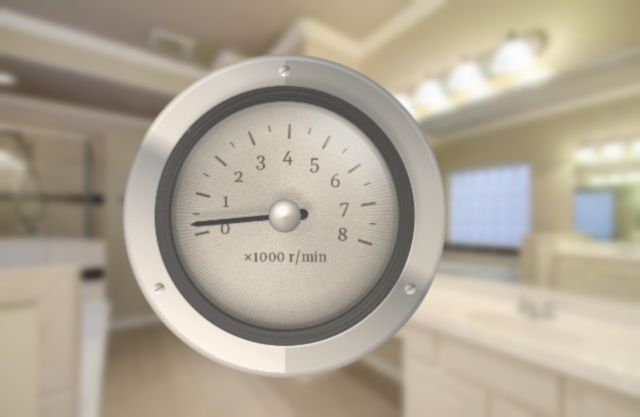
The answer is 250 rpm
